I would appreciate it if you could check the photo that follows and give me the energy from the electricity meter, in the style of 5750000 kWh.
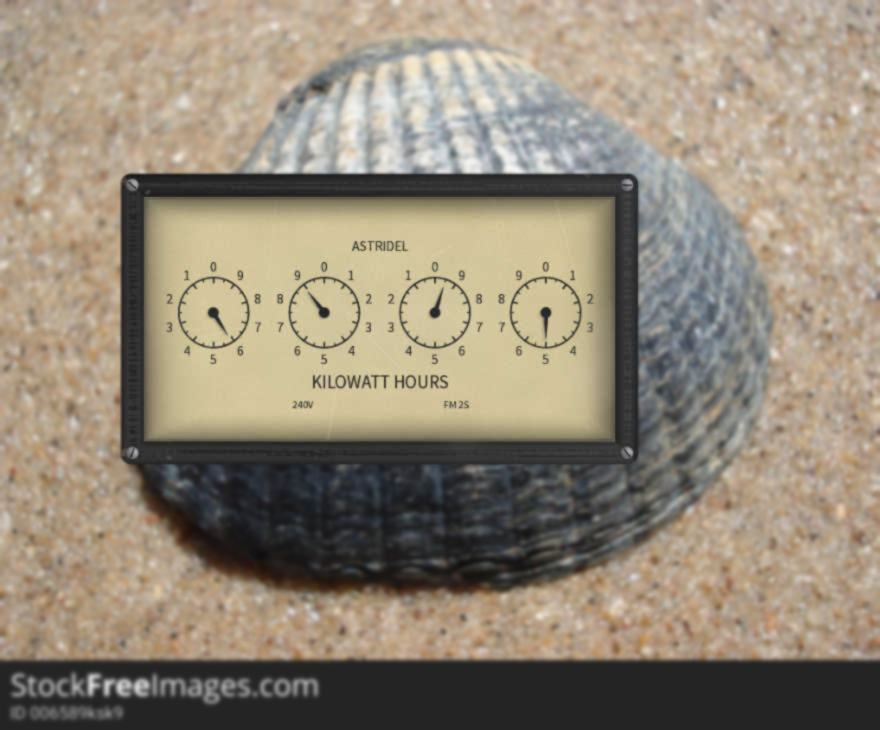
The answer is 5895 kWh
